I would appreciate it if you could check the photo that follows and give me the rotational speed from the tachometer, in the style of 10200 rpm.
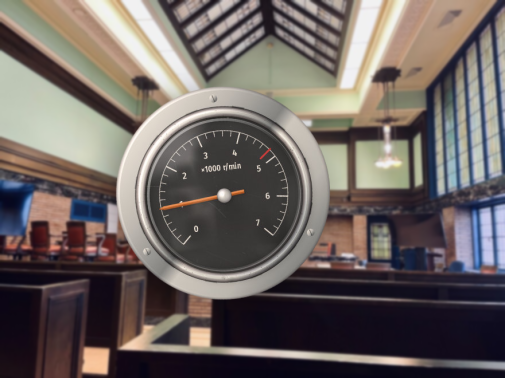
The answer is 1000 rpm
